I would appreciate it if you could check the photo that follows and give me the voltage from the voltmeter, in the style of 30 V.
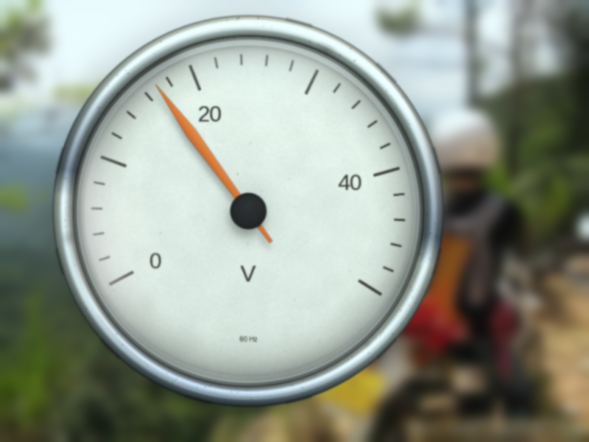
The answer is 17 V
